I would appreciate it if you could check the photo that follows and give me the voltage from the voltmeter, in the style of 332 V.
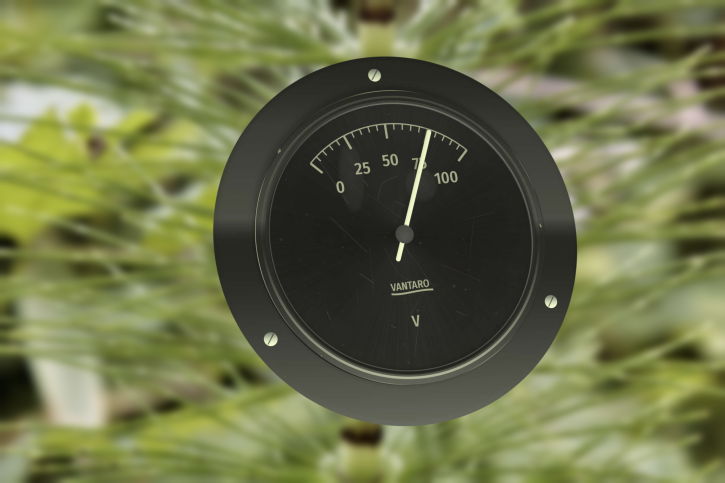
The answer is 75 V
